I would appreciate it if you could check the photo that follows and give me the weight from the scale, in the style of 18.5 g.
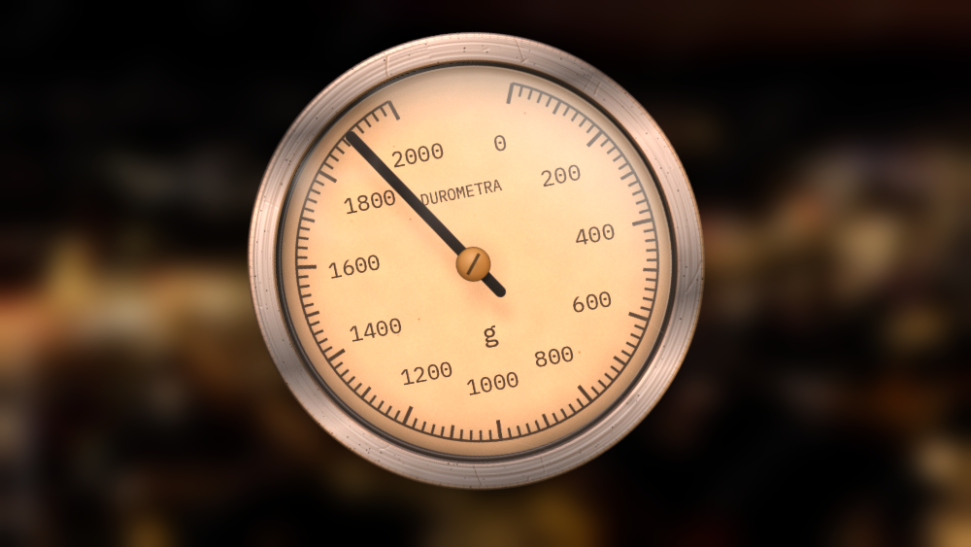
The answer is 1900 g
